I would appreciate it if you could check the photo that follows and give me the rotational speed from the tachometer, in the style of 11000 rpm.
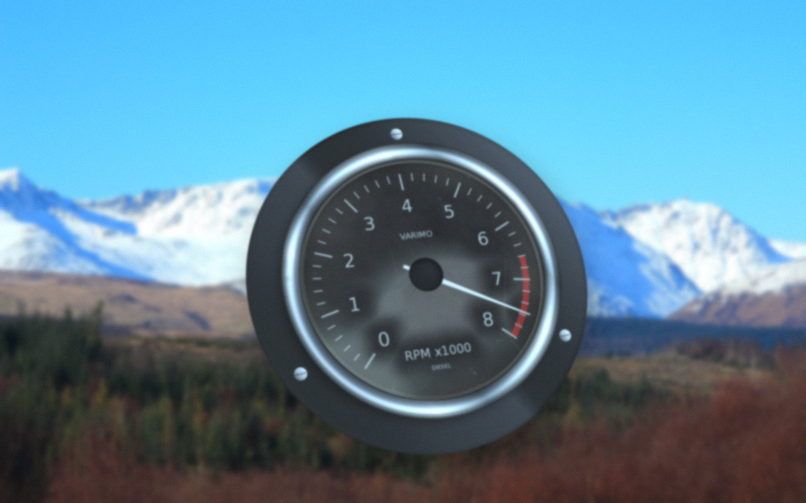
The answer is 7600 rpm
